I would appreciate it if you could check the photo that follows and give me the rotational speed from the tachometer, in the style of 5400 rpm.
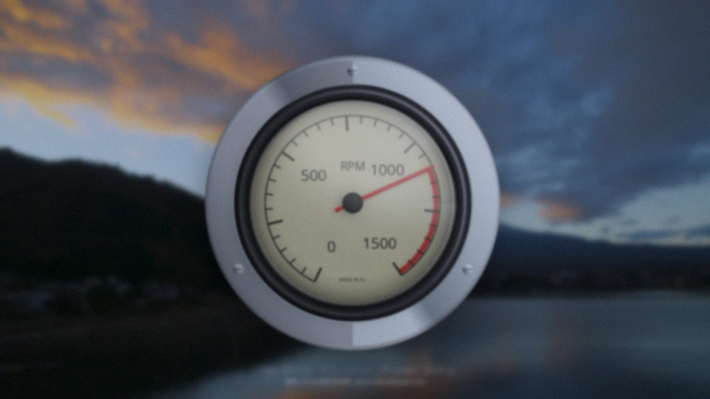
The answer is 1100 rpm
